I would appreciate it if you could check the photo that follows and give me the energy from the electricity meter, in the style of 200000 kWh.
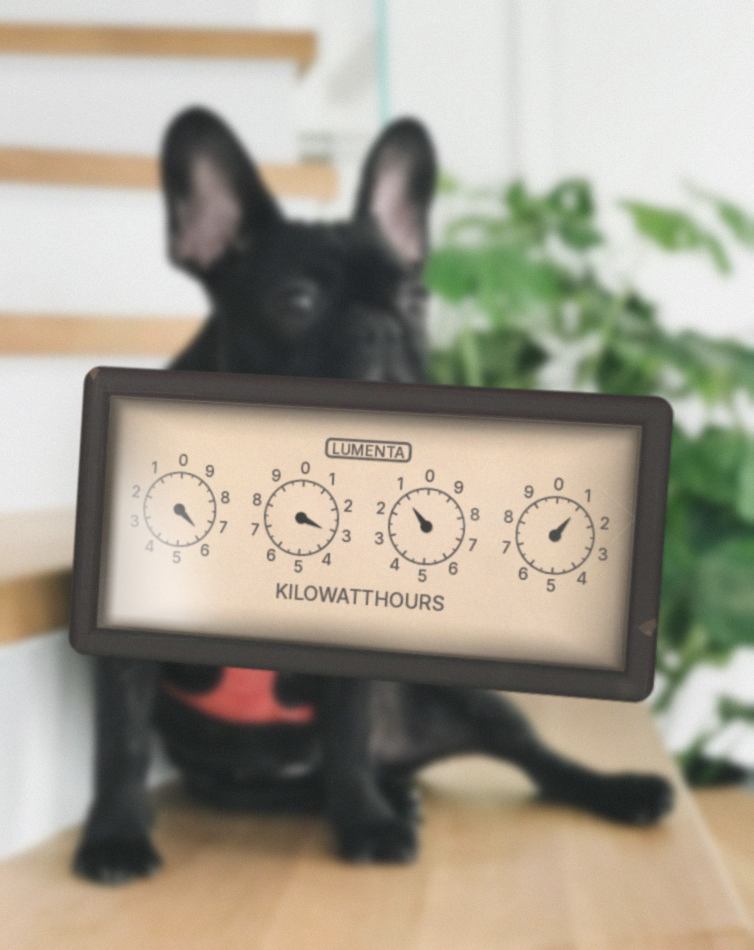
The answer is 6311 kWh
